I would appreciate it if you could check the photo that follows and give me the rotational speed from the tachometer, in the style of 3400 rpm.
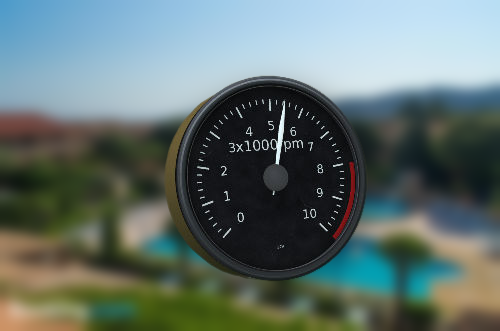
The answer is 5400 rpm
